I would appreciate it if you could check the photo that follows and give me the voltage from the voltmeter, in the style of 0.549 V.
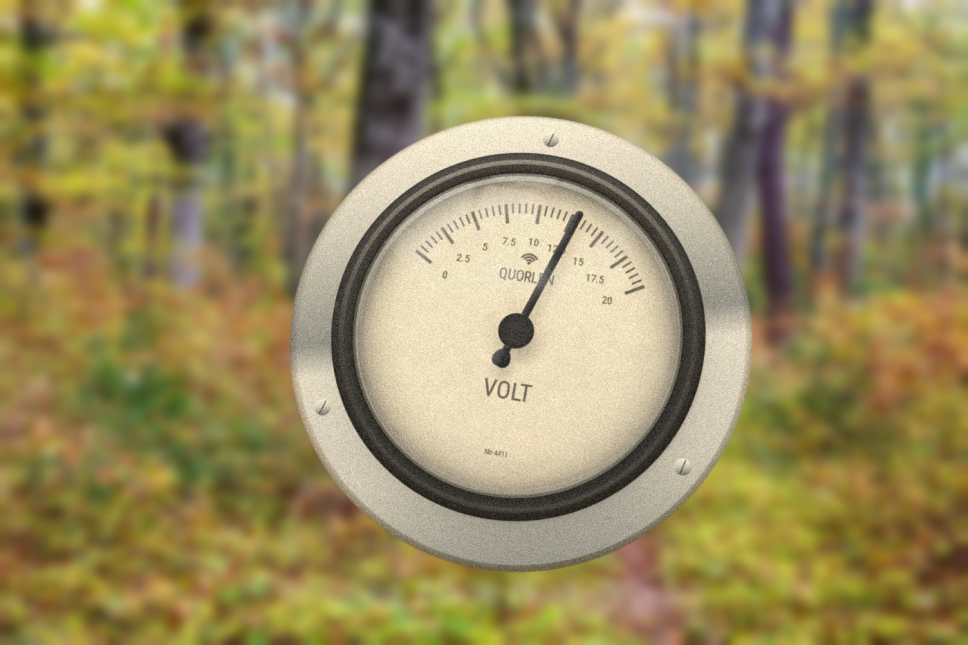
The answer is 13 V
